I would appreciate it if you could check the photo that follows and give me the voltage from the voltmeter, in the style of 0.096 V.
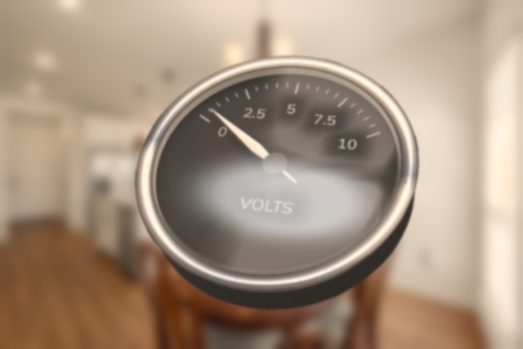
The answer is 0.5 V
